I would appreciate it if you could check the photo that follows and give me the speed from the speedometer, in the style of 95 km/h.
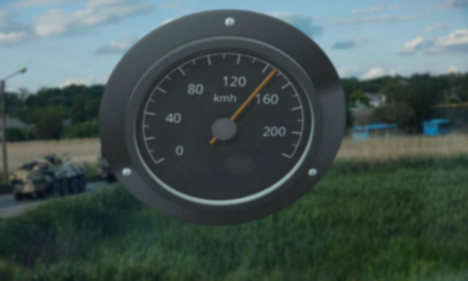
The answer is 145 km/h
